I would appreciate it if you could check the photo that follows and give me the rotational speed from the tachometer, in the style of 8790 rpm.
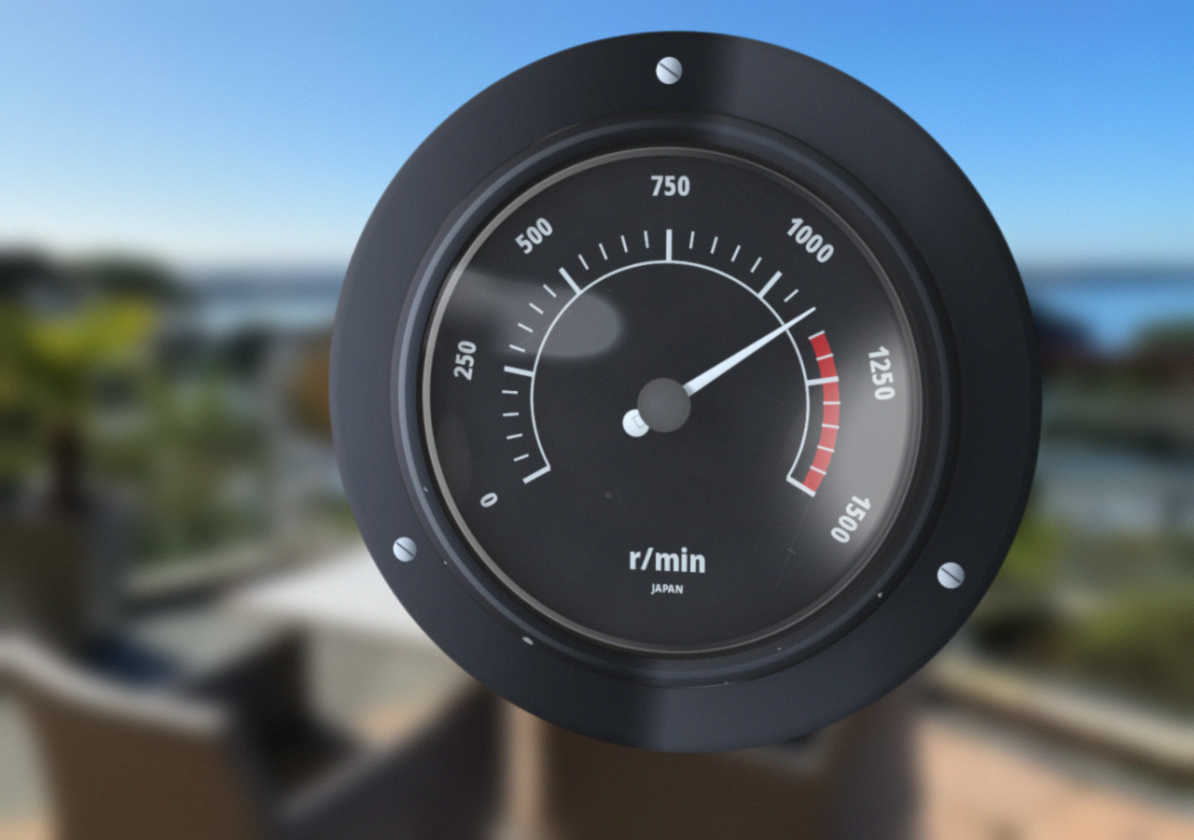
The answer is 1100 rpm
